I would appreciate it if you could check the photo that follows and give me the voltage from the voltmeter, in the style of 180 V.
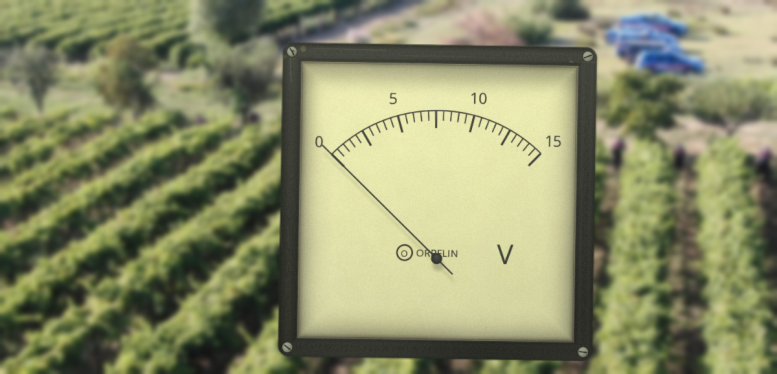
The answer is 0 V
